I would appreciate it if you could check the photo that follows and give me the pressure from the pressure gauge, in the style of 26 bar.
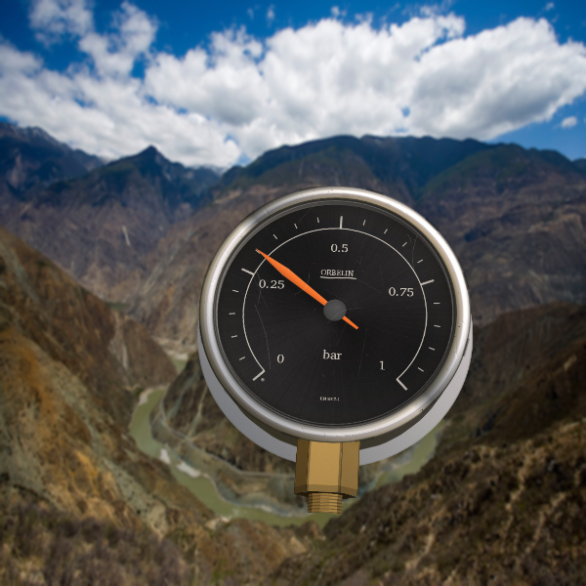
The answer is 0.3 bar
